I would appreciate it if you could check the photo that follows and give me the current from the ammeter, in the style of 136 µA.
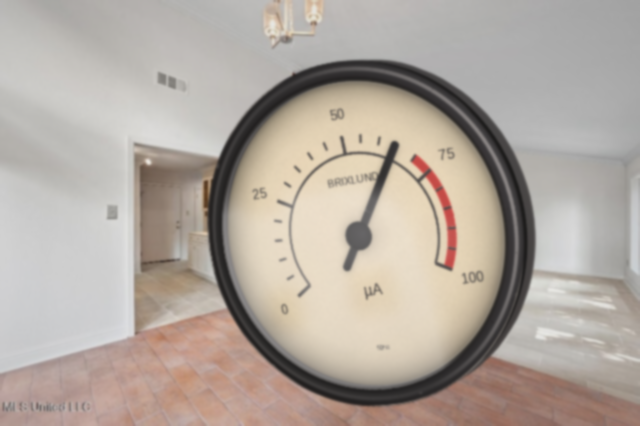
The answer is 65 µA
